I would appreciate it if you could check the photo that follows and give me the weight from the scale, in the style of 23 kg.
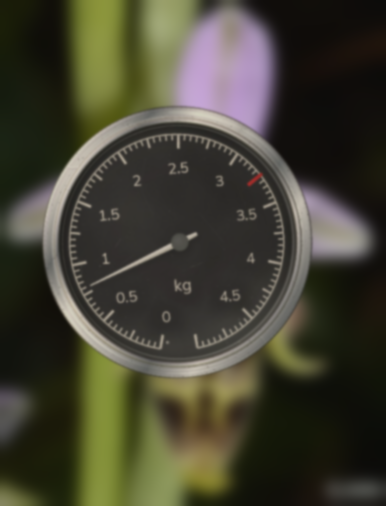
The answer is 0.8 kg
